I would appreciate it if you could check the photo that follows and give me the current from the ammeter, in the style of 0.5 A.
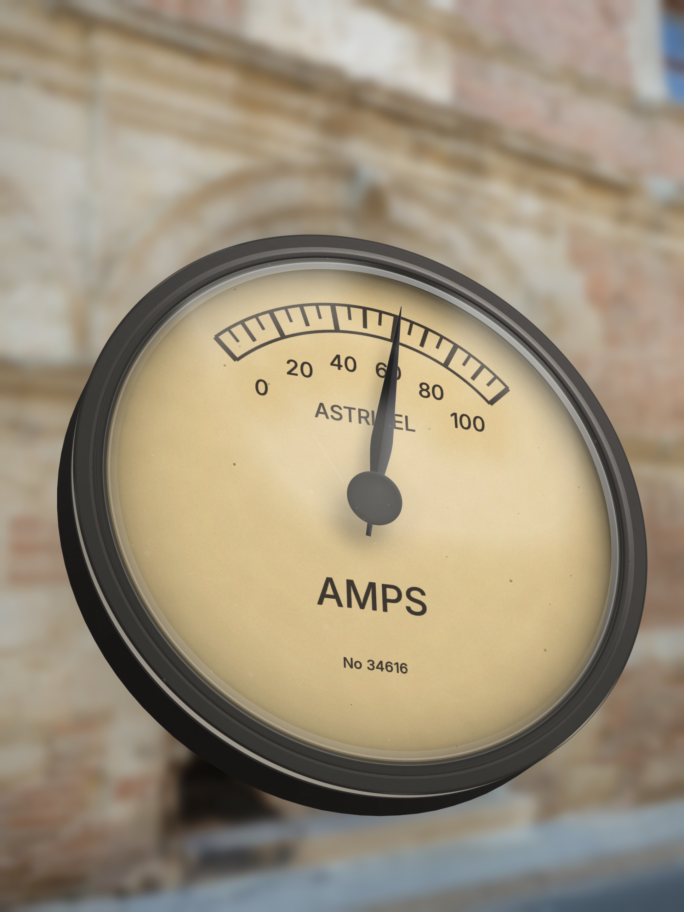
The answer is 60 A
